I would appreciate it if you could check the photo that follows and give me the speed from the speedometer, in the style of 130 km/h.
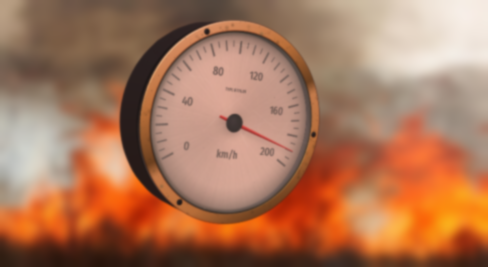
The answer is 190 km/h
